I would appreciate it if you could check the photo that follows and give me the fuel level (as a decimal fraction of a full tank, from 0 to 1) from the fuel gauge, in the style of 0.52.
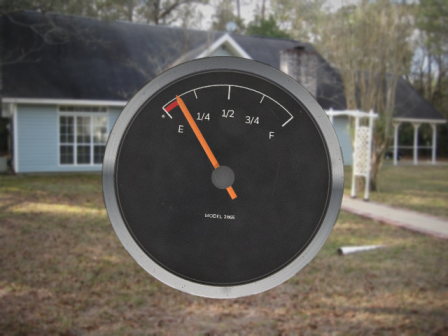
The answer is 0.125
